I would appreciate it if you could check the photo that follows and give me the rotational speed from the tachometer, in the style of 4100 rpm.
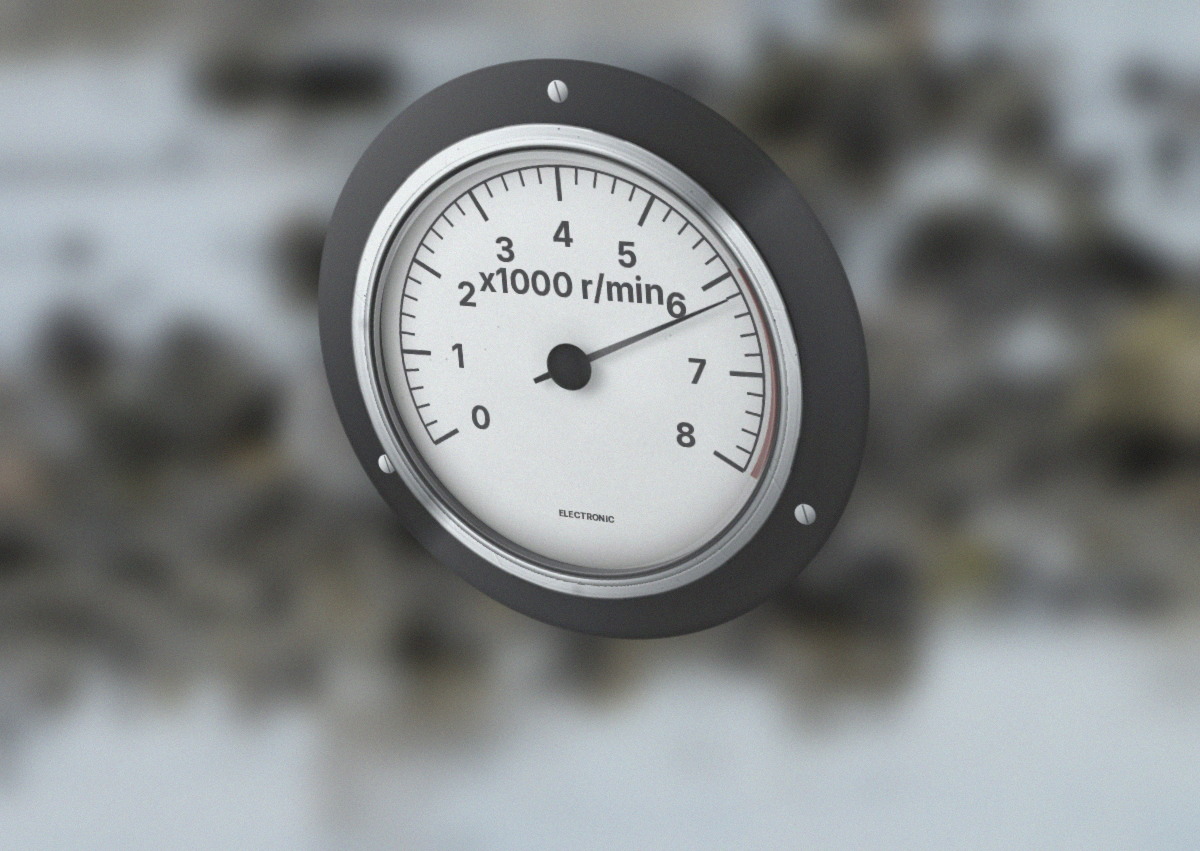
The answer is 6200 rpm
